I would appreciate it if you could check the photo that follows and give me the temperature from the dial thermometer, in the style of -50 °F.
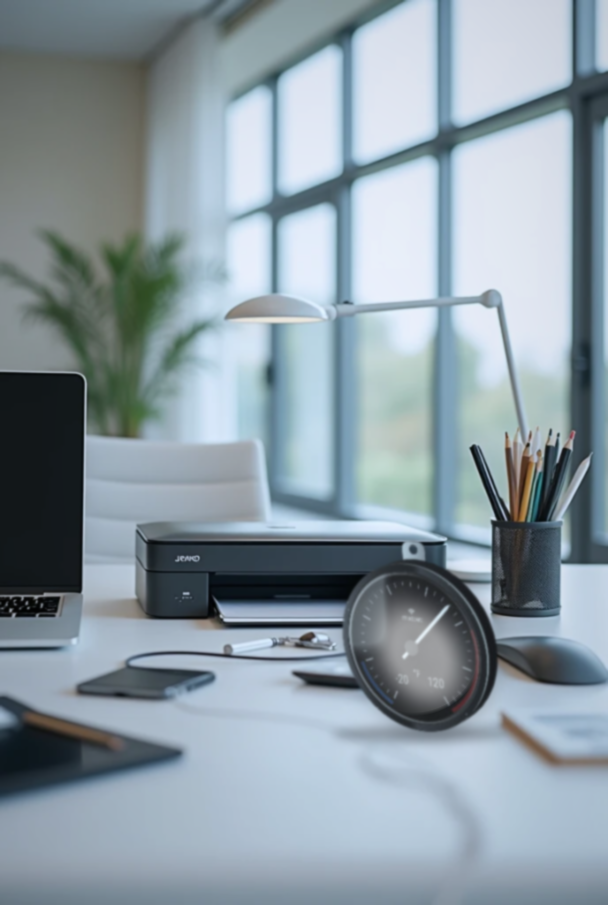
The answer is 72 °F
